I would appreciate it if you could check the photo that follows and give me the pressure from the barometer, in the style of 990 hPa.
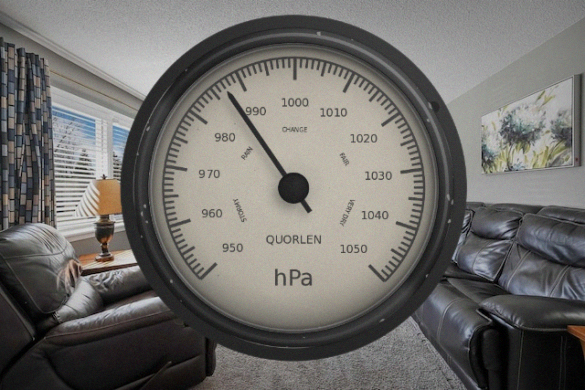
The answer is 987 hPa
